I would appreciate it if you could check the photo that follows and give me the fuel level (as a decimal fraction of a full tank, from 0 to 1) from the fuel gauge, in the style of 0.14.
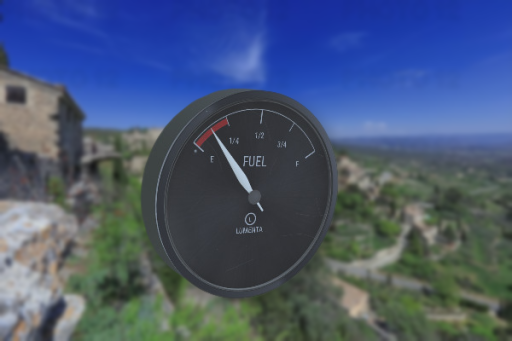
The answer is 0.125
